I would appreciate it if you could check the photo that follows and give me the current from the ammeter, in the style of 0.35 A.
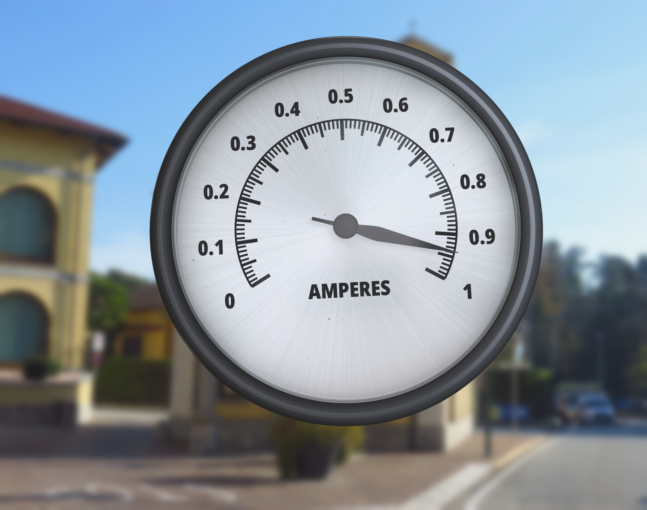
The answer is 0.94 A
